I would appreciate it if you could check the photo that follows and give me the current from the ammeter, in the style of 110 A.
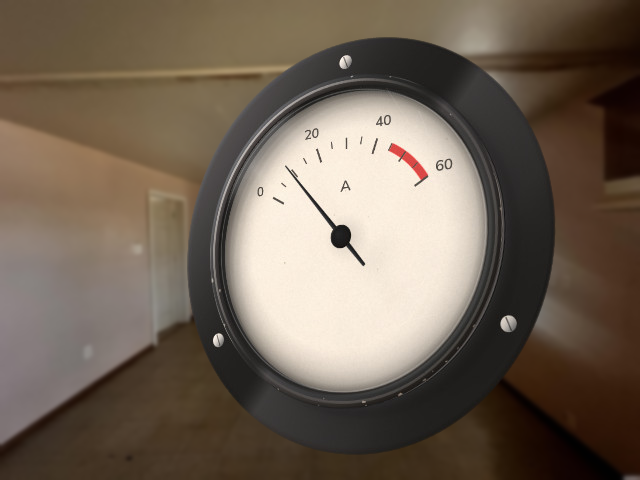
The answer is 10 A
